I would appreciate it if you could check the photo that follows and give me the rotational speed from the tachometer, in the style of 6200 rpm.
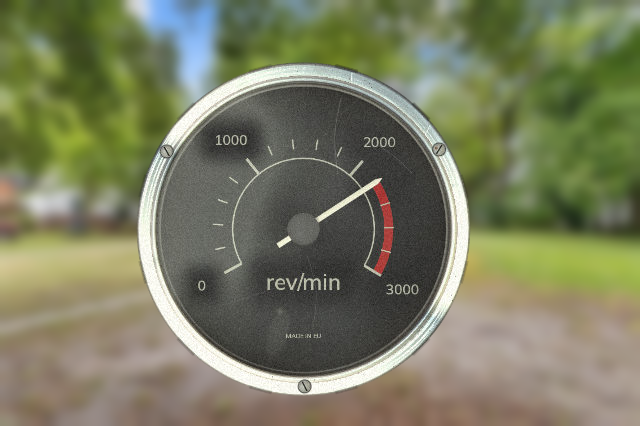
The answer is 2200 rpm
